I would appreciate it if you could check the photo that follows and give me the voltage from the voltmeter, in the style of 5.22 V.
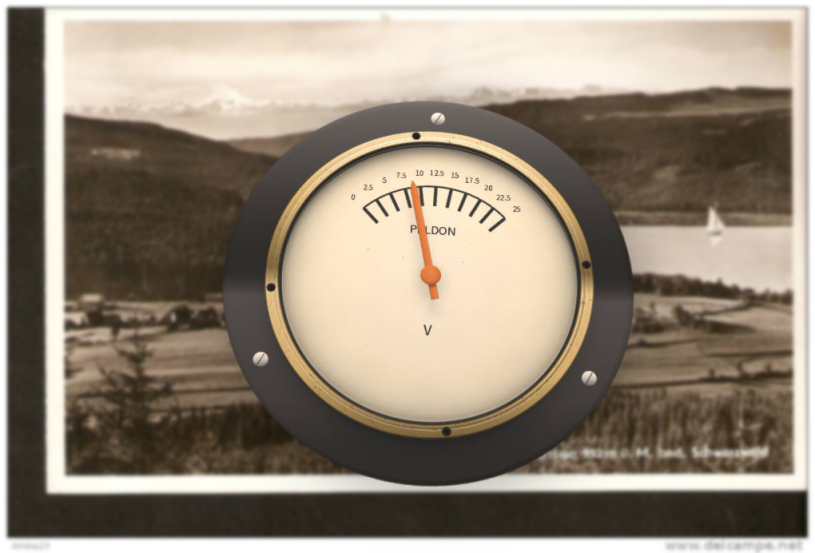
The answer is 8.75 V
